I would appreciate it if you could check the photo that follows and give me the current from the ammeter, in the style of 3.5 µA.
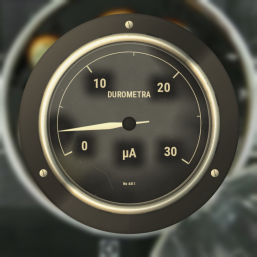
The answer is 2.5 µA
